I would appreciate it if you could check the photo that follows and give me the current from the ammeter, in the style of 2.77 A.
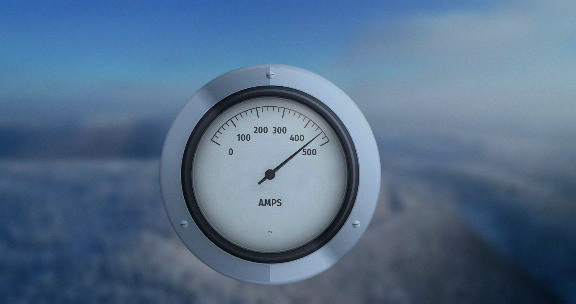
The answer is 460 A
